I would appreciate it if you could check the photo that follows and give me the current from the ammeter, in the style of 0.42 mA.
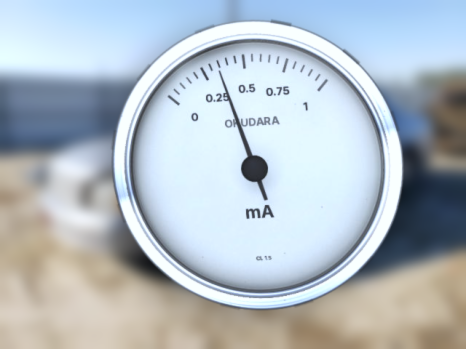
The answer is 0.35 mA
